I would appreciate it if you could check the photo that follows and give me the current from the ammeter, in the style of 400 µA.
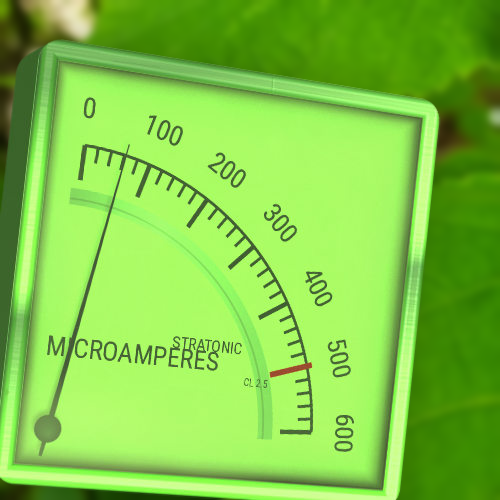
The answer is 60 µA
